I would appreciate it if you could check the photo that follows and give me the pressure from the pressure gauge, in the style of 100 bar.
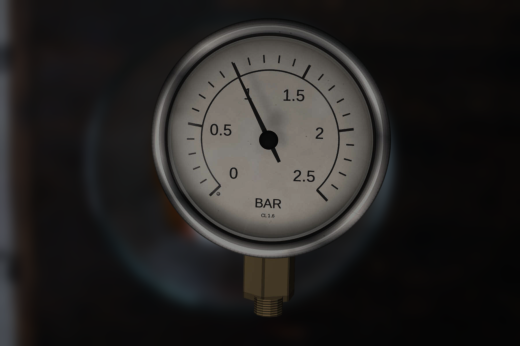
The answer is 1 bar
